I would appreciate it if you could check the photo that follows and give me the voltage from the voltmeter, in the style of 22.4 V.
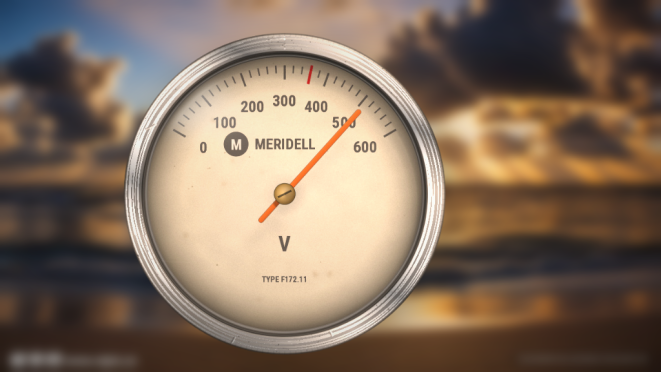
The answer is 510 V
